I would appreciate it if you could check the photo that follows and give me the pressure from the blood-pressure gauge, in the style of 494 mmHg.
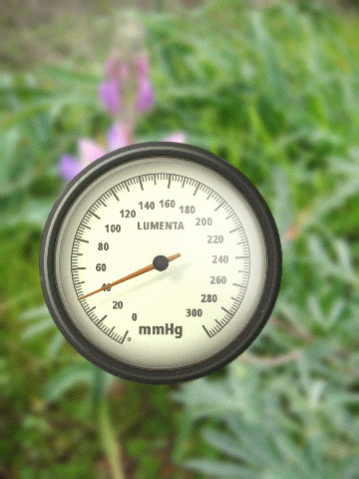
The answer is 40 mmHg
